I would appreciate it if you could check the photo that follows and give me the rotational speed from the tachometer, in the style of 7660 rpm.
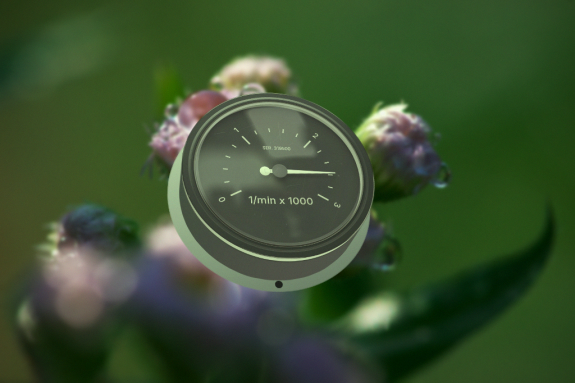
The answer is 2600 rpm
